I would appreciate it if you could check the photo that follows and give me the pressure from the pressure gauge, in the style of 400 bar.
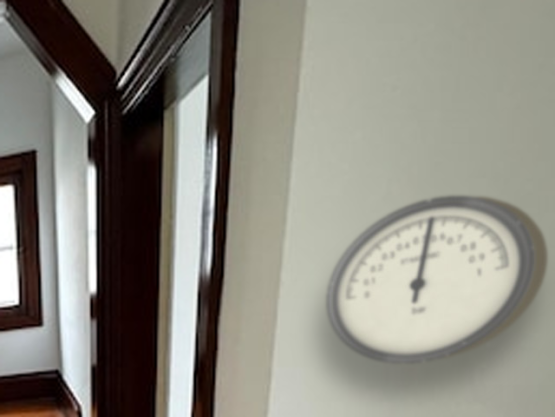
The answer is 0.55 bar
